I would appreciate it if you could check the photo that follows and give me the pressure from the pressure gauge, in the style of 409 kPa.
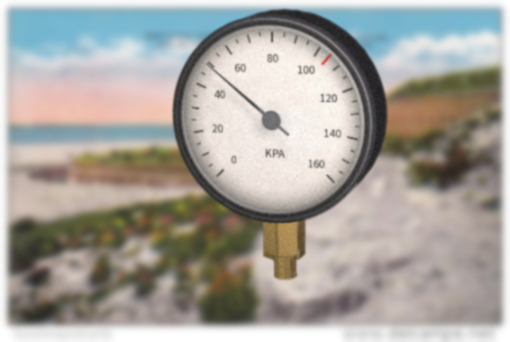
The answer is 50 kPa
